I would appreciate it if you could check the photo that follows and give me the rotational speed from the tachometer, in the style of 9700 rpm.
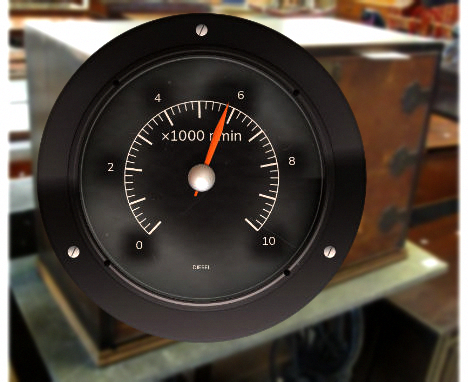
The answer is 5800 rpm
